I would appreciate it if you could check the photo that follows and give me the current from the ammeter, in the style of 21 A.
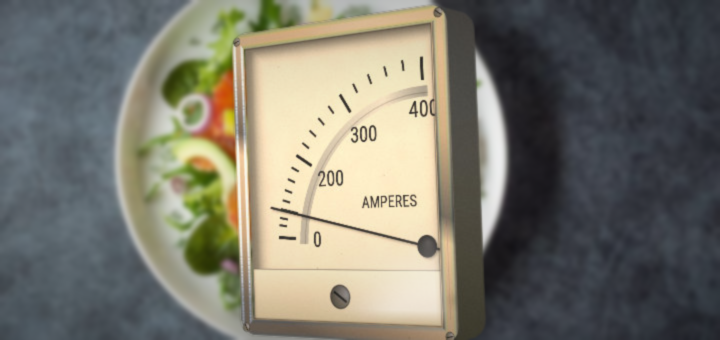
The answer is 100 A
